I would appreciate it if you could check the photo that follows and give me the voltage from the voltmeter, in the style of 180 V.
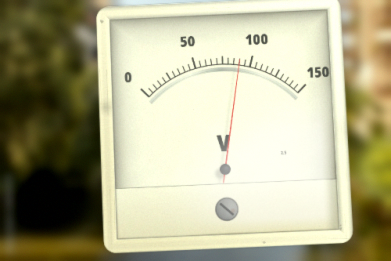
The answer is 90 V
